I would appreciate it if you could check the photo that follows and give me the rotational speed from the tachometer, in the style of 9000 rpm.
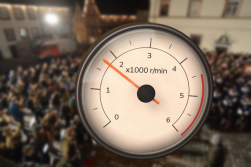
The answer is 1750 rpm
